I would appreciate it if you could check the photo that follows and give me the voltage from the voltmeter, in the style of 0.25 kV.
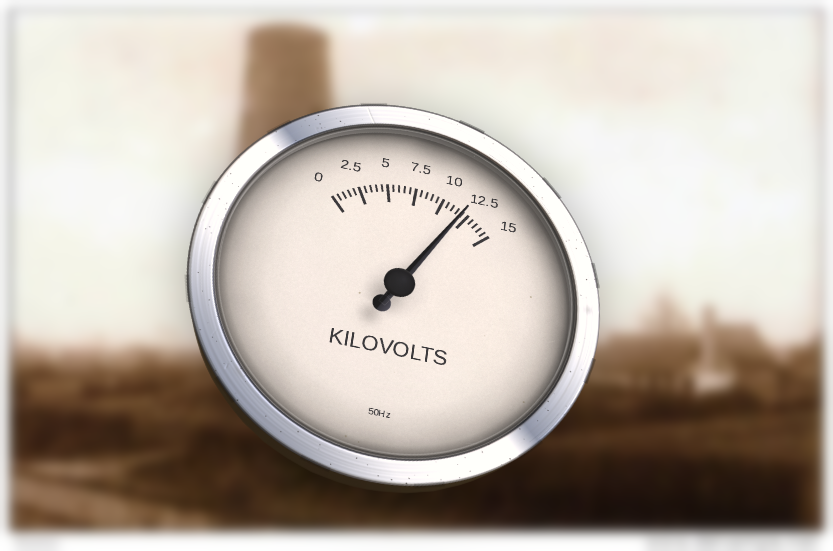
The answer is 12 kV
